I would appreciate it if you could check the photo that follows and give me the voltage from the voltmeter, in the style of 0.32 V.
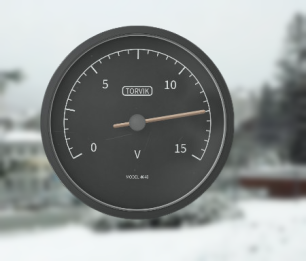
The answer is 12.5 V
